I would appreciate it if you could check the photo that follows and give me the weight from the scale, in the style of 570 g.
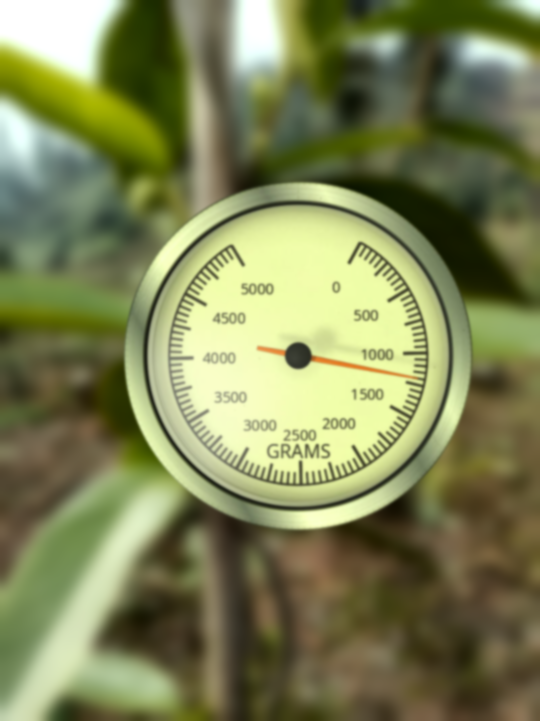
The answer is 1200 g
